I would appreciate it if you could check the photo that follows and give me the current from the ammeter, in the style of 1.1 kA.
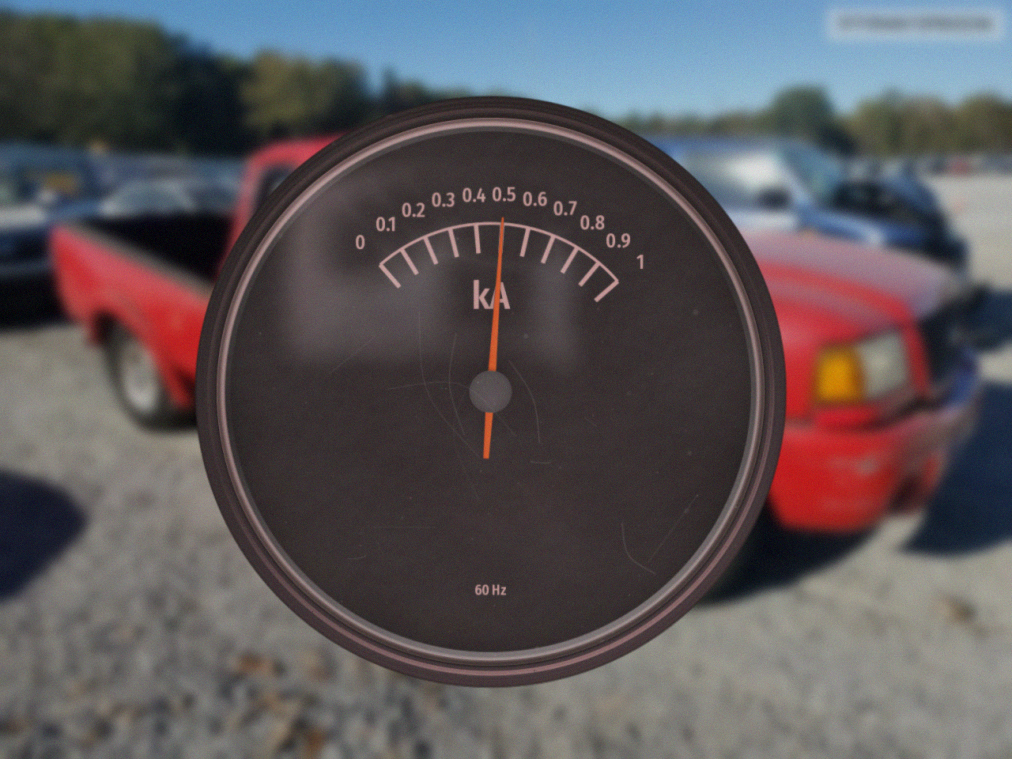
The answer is 0.5 kA
